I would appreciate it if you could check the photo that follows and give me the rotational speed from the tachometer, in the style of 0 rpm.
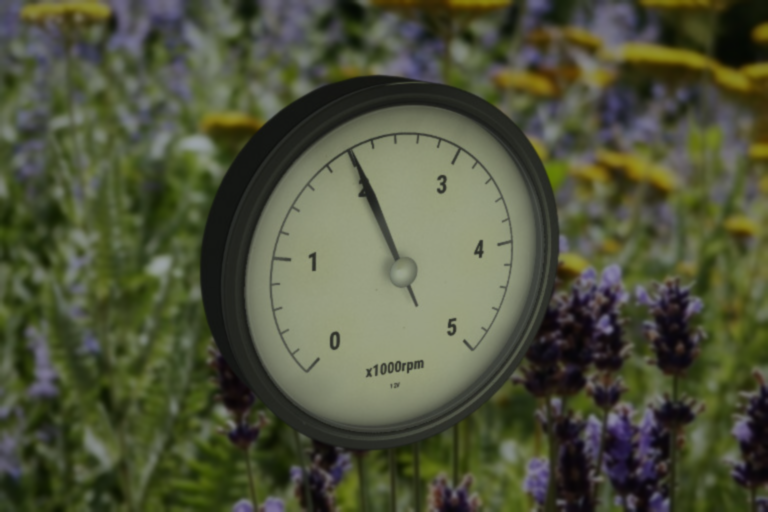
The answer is 2000 rpm
